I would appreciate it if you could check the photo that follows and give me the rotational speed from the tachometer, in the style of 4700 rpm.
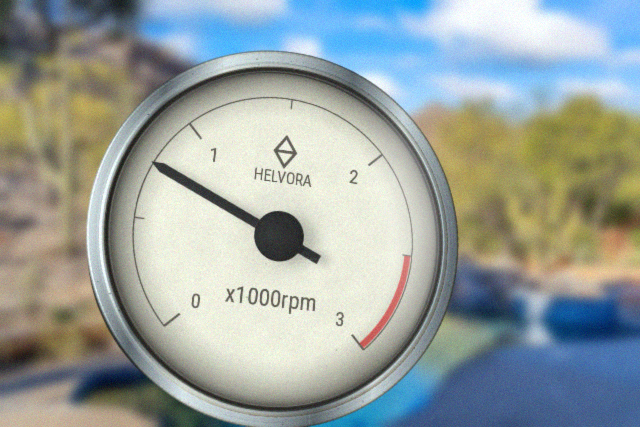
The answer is 750 rpm
